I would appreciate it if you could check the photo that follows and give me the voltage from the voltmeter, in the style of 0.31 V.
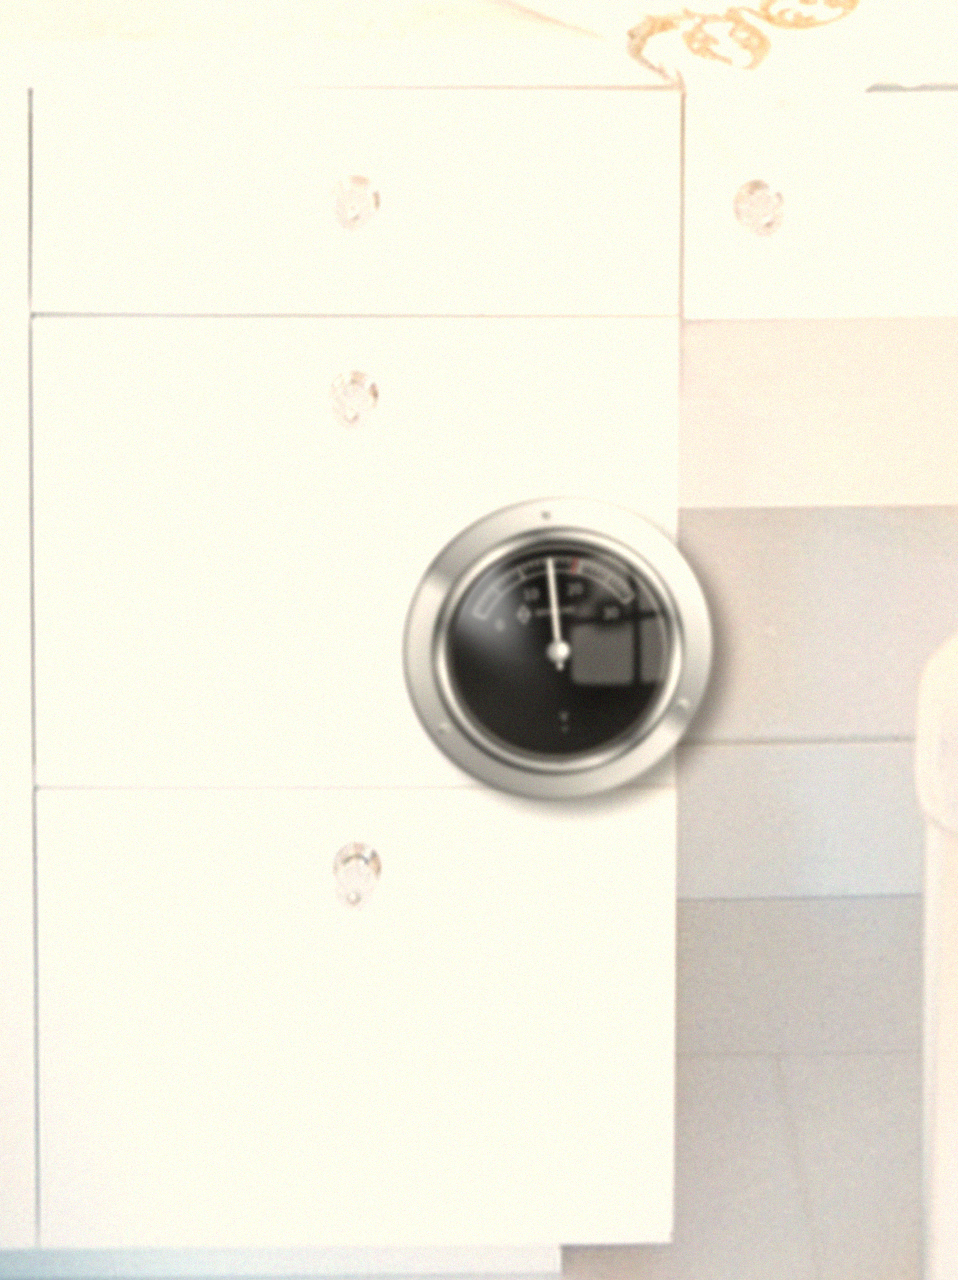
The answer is 15 V
